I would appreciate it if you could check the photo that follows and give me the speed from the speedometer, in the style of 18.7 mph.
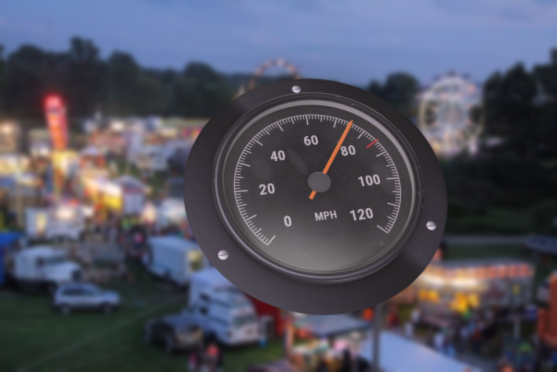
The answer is 75 mph
